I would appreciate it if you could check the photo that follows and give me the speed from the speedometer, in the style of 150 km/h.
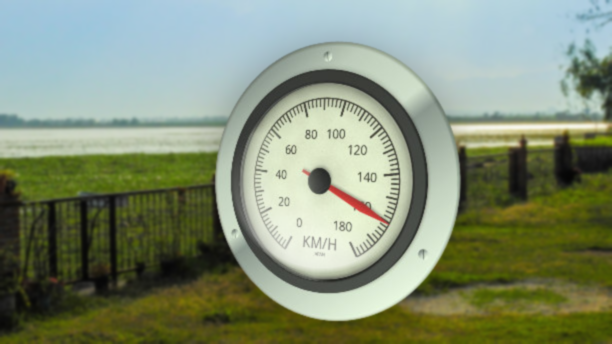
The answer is 160 km/h
